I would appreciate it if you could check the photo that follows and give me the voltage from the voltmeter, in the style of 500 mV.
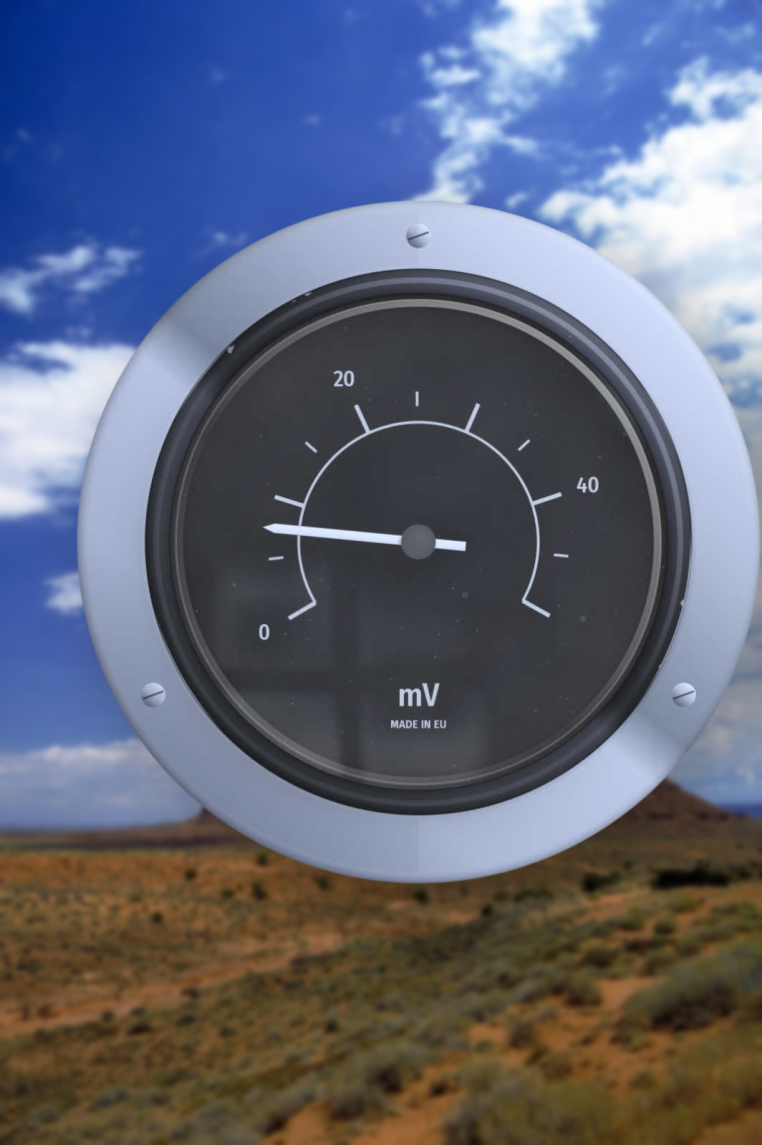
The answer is 7.5 mV
